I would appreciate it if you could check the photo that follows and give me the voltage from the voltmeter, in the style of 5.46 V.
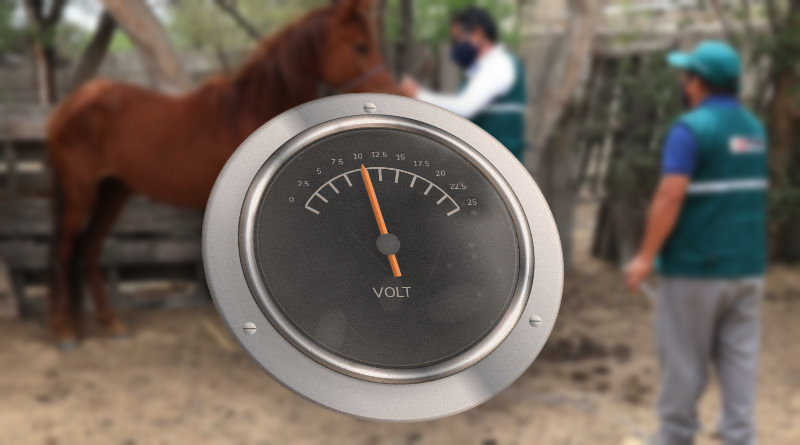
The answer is 10 V
